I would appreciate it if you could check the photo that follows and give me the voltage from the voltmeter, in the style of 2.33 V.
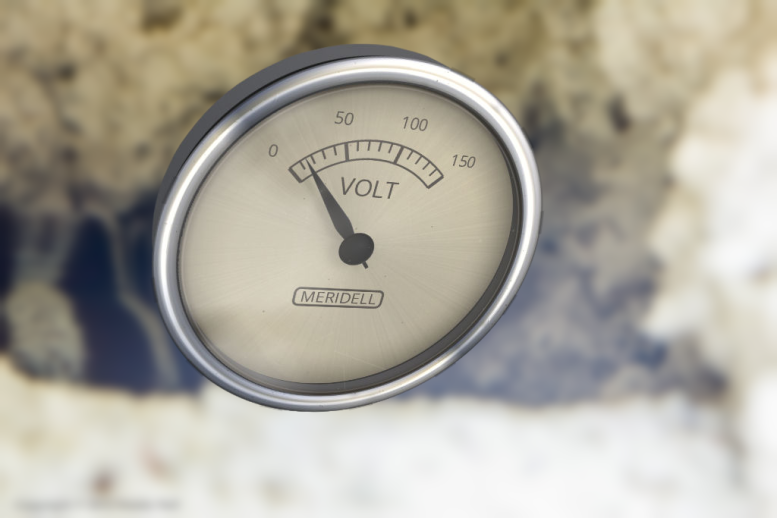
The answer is 15 V
